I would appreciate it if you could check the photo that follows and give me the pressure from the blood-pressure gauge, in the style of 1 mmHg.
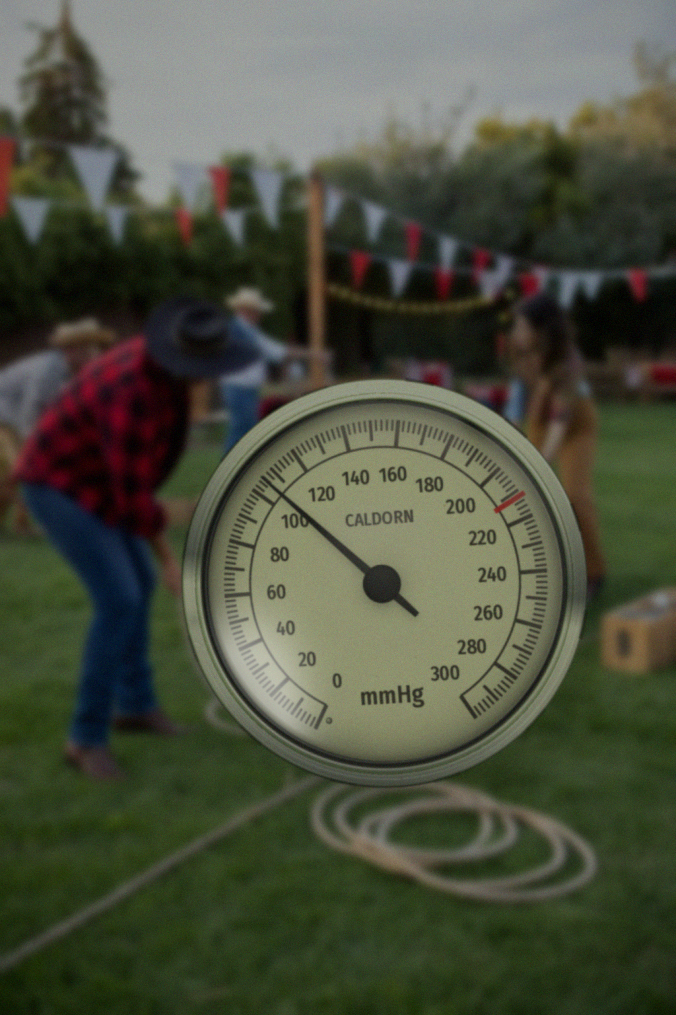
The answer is 106 mmHg
